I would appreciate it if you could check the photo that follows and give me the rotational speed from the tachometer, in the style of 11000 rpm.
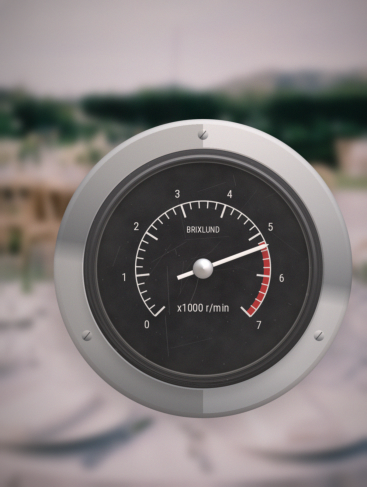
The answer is 5300 rpm
